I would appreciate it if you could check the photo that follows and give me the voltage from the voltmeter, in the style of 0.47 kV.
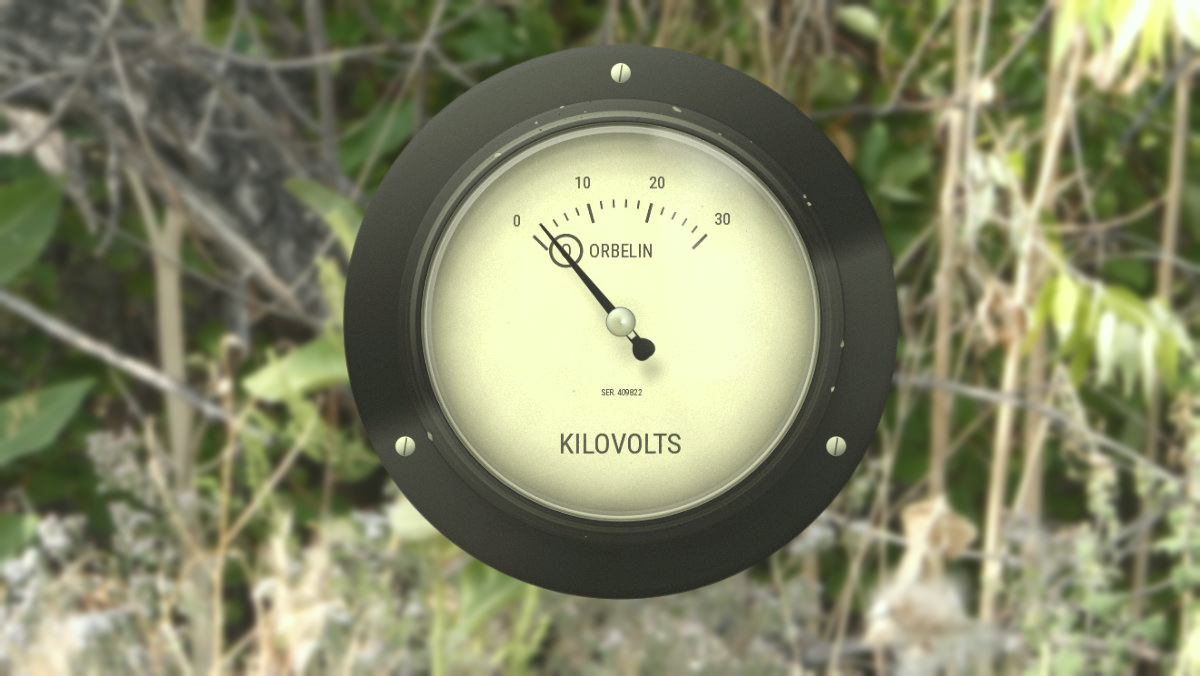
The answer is 2 kV
